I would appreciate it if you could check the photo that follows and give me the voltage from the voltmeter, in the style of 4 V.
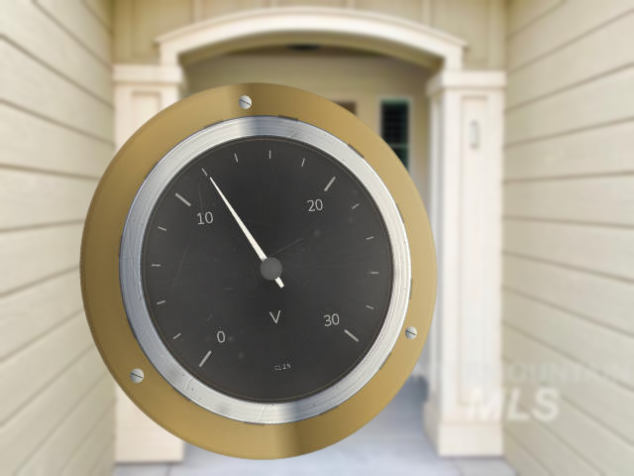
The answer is 12 V
